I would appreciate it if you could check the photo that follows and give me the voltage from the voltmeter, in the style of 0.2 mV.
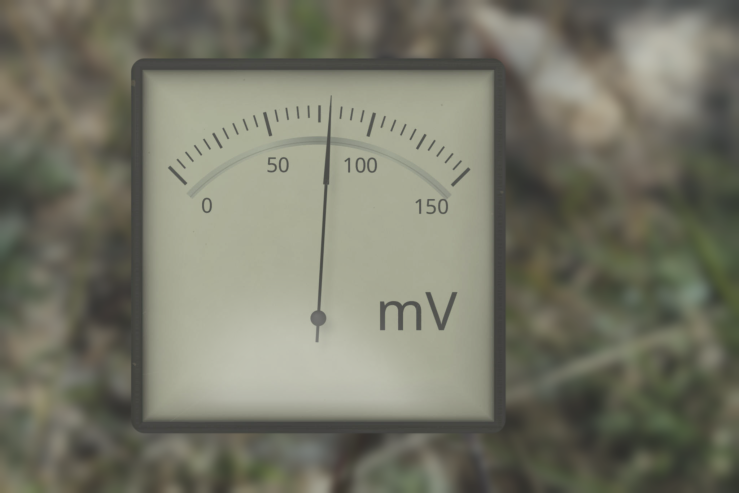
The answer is 80 mV
